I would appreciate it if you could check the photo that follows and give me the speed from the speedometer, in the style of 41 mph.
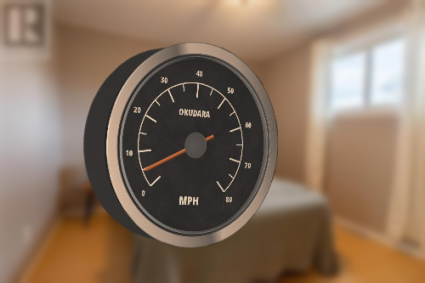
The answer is 5 mph
